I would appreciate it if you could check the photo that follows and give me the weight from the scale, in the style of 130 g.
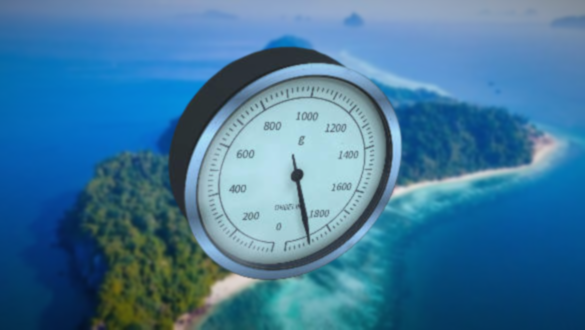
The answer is 1900 g
